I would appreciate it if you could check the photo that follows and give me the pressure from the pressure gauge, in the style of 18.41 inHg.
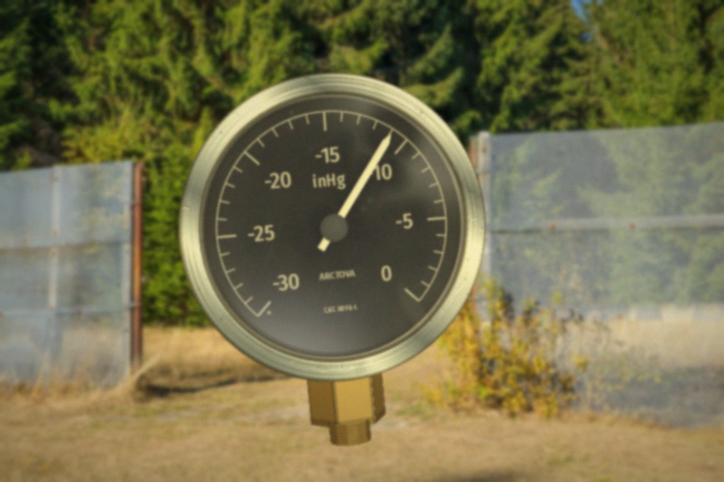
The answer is -11 inHg
